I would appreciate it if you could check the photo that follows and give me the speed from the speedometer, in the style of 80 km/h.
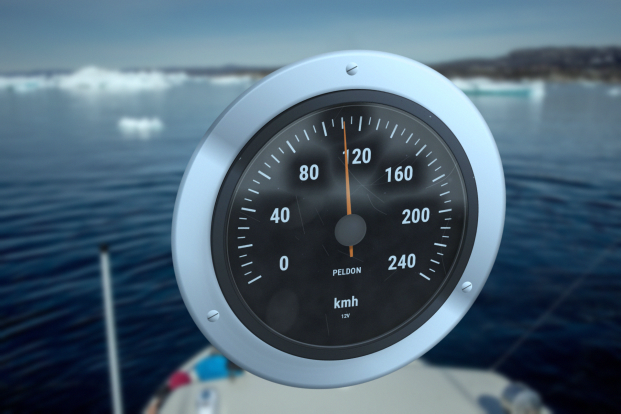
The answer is 110 km/h
